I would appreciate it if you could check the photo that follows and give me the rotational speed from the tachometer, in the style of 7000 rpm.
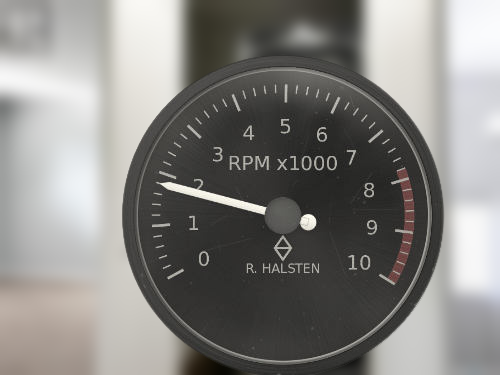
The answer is 1800 rpm
